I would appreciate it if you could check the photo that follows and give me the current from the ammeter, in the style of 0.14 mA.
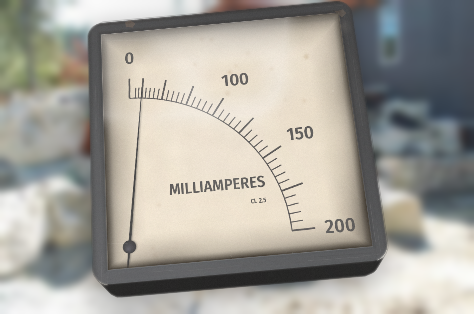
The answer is 25 mA
